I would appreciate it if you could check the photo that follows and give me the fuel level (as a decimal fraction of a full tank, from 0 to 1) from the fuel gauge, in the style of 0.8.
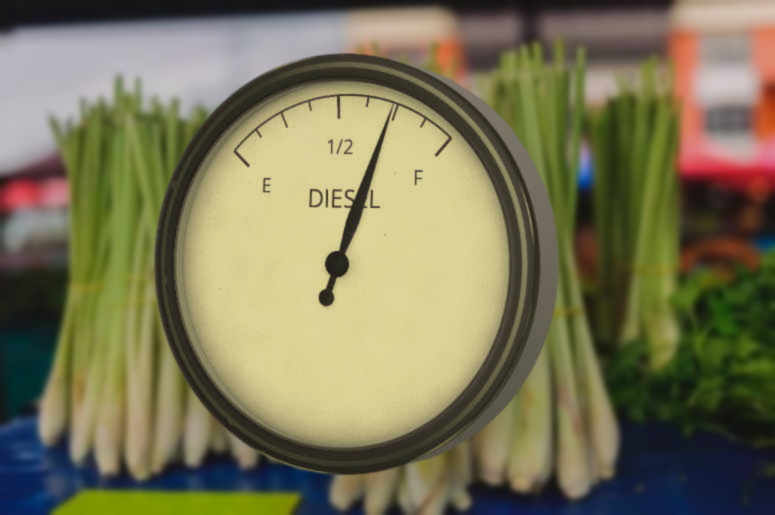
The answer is 0.75
